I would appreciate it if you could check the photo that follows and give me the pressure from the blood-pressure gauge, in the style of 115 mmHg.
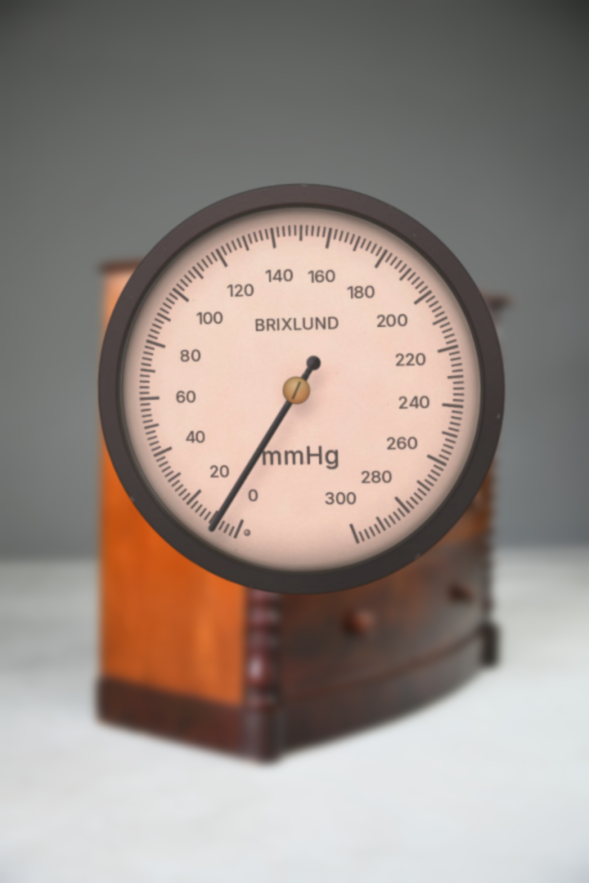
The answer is 8 mmHg
